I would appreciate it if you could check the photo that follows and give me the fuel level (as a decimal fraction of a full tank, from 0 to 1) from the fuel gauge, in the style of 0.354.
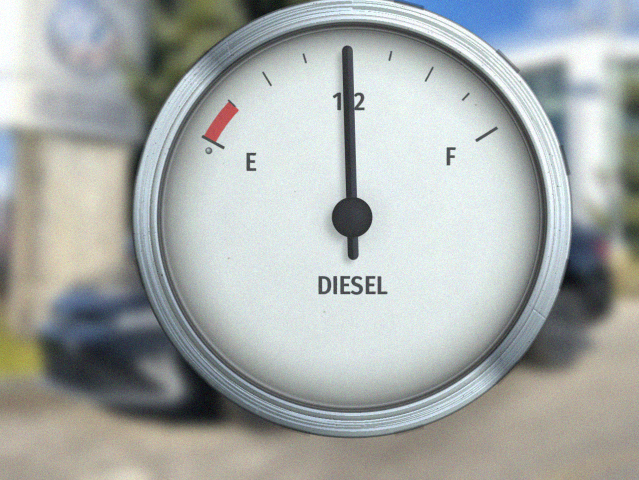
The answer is 0.5
